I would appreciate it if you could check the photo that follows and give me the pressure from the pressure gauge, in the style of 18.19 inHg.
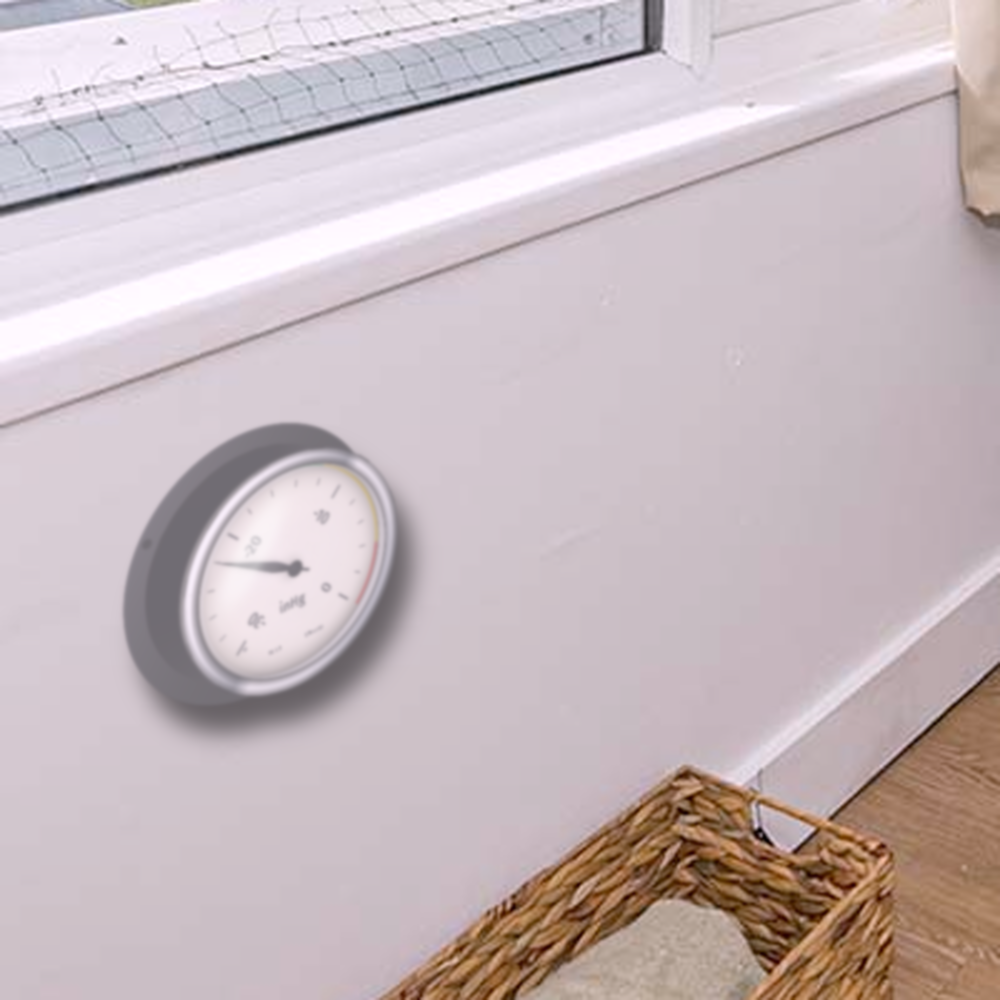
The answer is -22 inHg
